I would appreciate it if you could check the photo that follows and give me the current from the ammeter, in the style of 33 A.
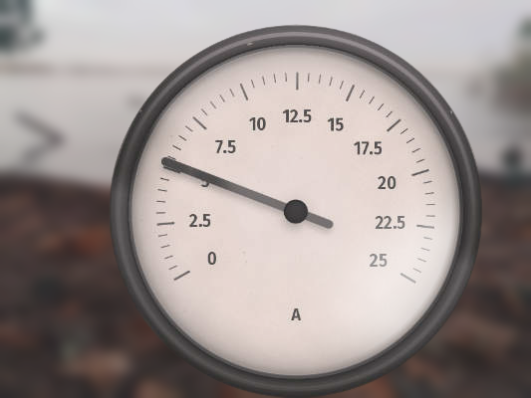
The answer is 5.25 A
